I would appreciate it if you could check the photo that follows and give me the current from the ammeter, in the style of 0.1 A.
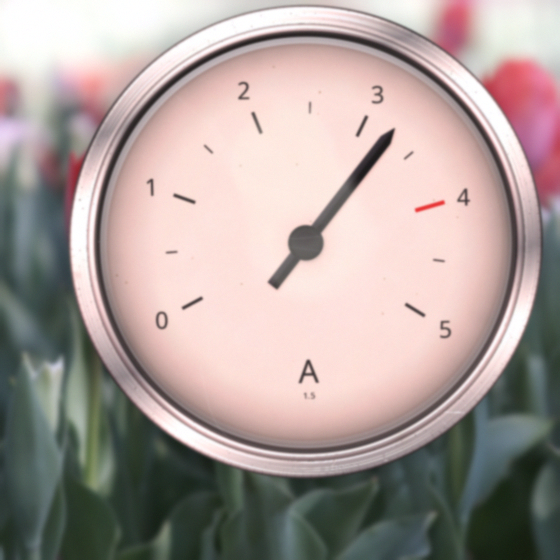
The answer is 3.25 A
